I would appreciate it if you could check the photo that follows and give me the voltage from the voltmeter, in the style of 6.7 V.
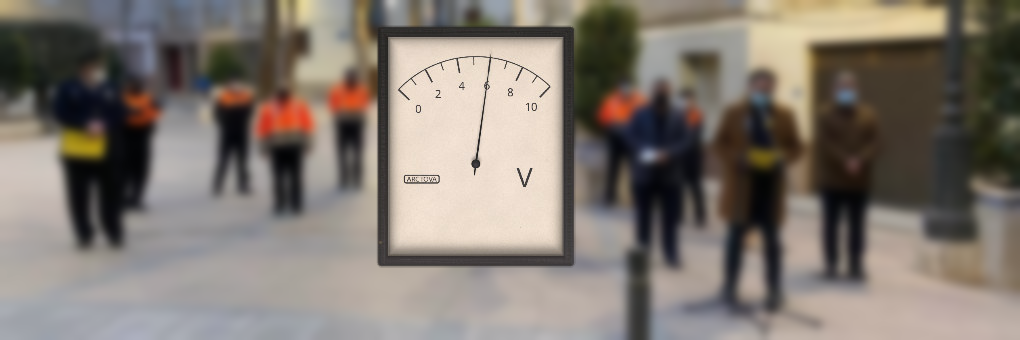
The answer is 6 V
